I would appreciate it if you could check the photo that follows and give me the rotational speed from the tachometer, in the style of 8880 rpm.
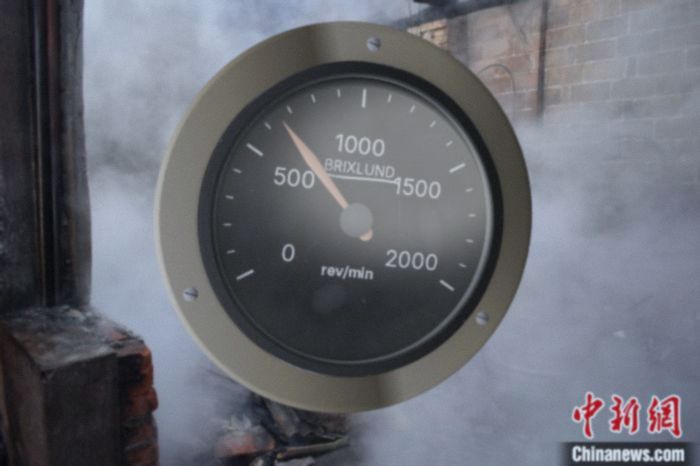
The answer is 650 rpm
